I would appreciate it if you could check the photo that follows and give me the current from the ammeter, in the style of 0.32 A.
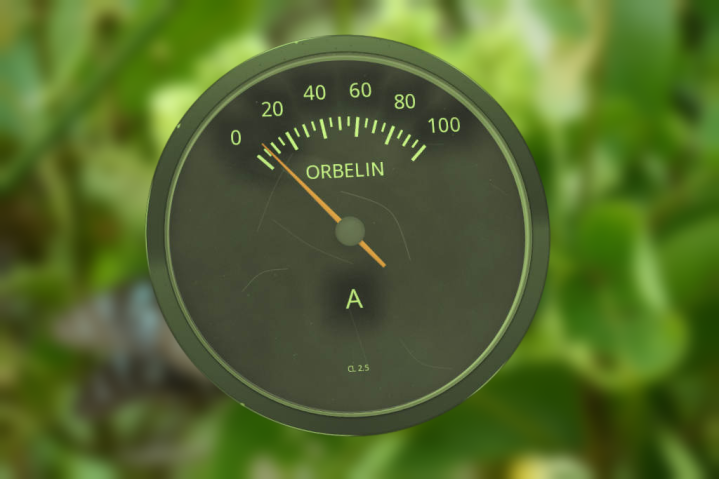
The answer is 5 A
